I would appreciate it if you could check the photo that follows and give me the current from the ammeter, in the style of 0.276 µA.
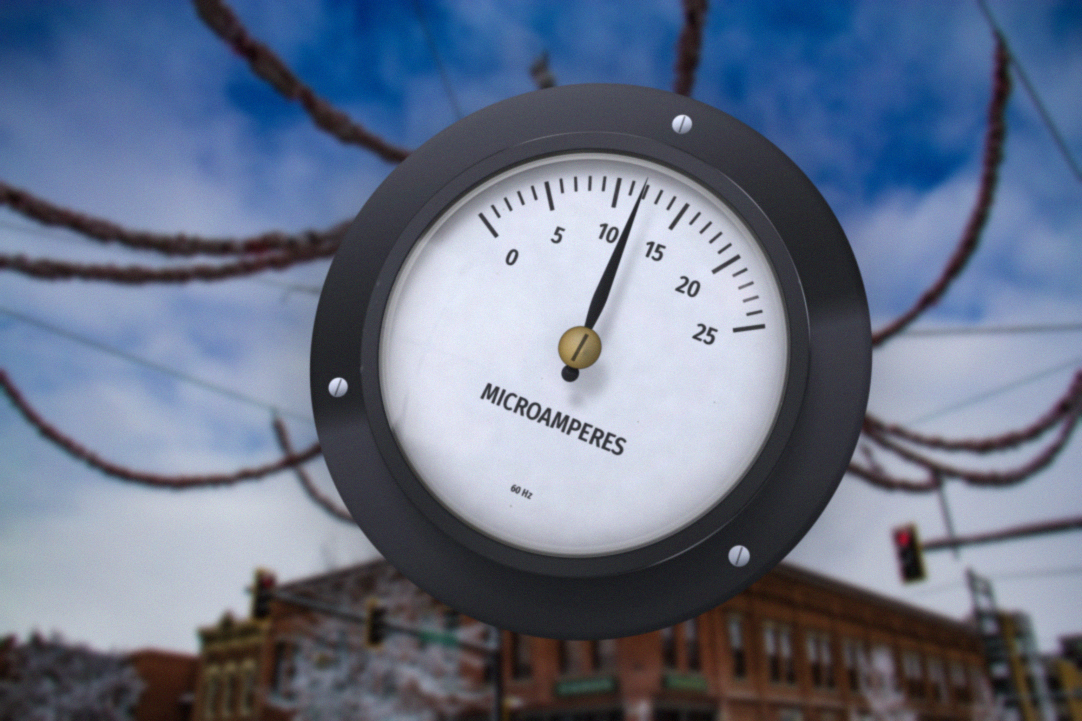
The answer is 12 µA
